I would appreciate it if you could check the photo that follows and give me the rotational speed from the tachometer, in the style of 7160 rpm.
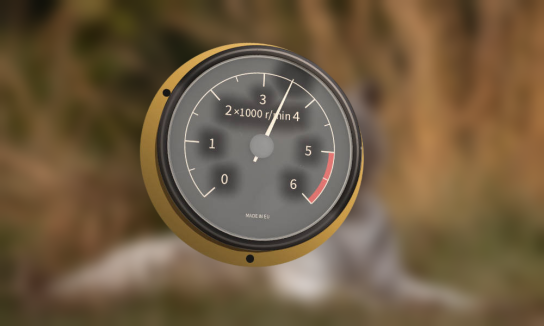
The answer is 3500 rpm
